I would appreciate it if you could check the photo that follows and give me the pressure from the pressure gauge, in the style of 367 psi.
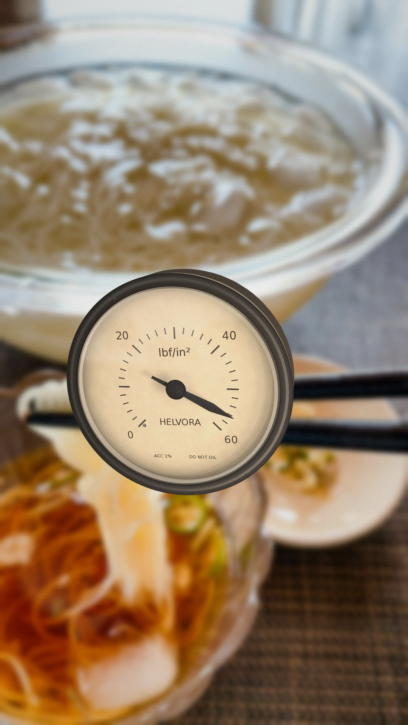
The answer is 56 psi
